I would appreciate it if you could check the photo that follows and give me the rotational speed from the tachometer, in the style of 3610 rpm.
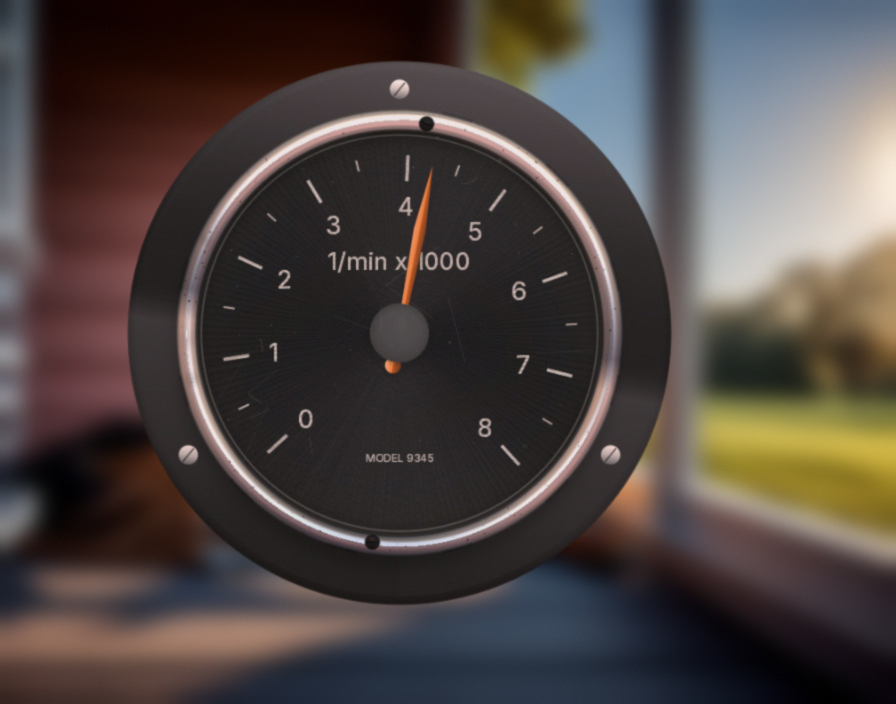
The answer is 4250 rpm
